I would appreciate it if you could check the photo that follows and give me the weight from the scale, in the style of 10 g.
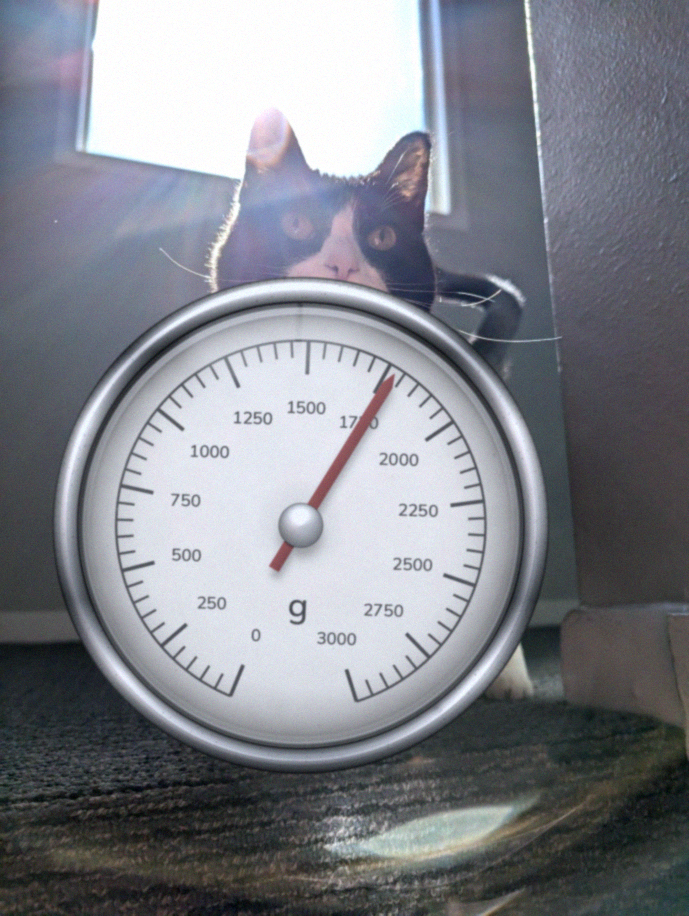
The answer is 1775 g
